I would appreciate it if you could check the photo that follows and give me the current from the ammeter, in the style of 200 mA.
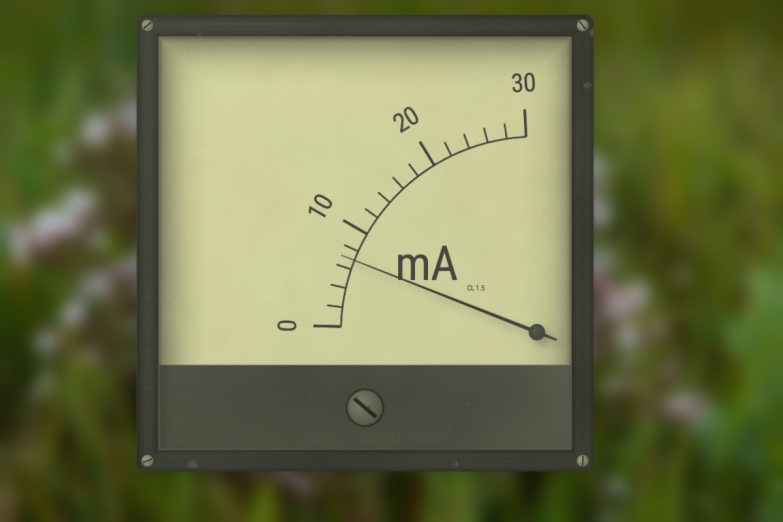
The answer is 7 mA
